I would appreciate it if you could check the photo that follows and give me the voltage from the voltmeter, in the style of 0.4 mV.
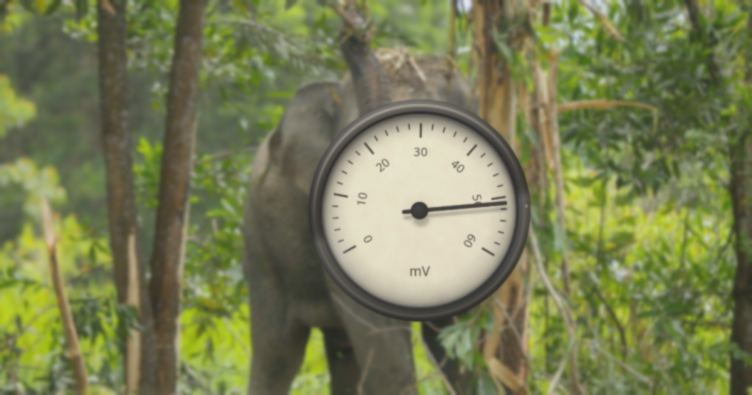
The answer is 51 mV
